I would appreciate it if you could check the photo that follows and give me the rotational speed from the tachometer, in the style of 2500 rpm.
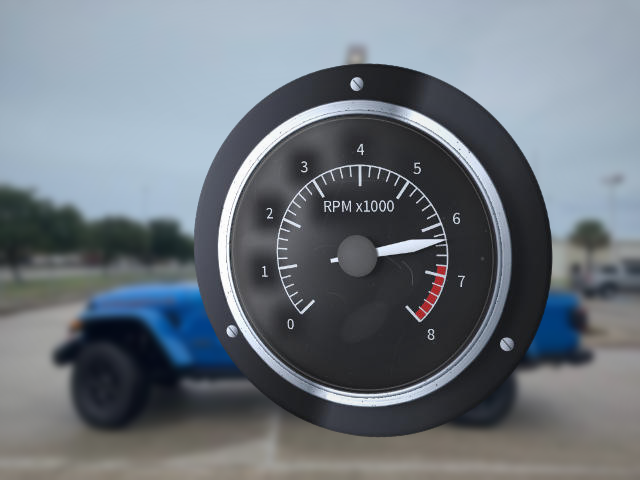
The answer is 6300 rpm
